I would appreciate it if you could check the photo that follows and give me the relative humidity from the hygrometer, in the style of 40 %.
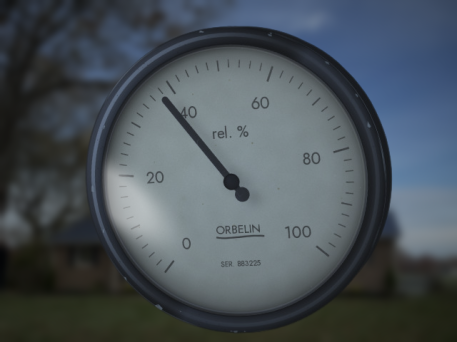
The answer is 38 %
